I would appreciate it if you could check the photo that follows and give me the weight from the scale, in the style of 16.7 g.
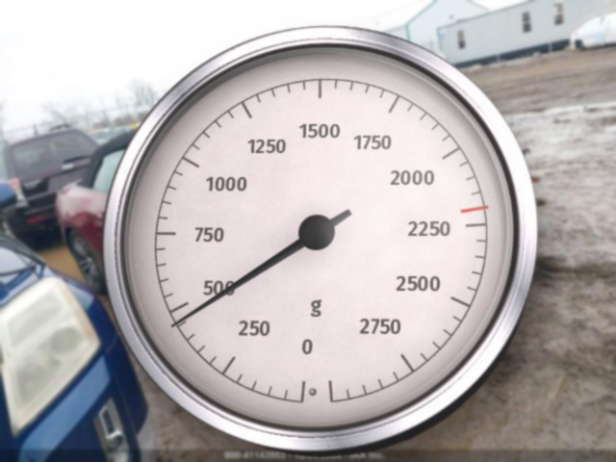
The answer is 450 g
